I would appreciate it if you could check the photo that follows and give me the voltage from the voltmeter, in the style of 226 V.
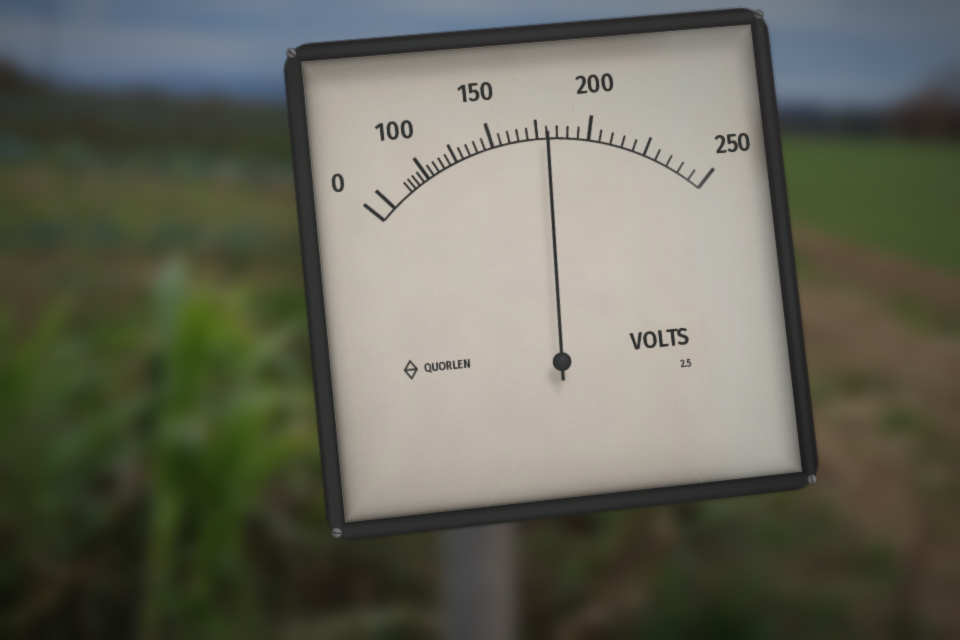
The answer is 180 V
